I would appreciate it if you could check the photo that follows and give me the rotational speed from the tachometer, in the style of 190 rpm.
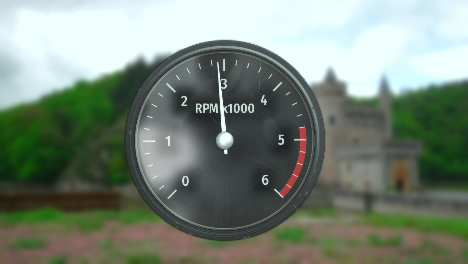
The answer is 2900 rpm
